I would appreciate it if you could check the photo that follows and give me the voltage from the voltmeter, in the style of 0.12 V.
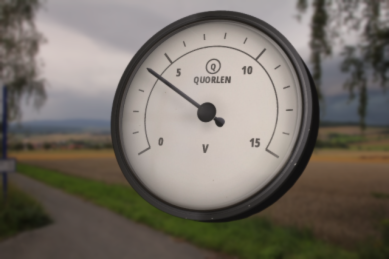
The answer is 4 V
